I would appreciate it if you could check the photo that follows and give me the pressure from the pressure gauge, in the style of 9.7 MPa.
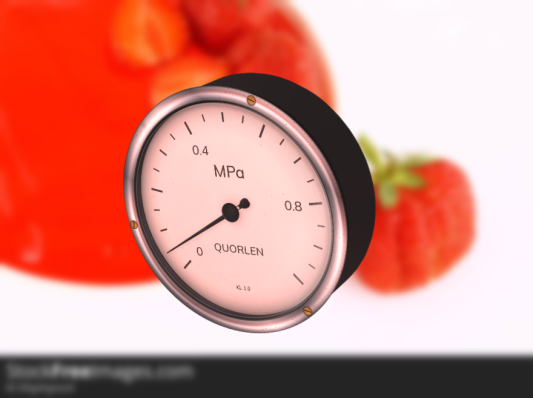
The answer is 0.05 MPa
